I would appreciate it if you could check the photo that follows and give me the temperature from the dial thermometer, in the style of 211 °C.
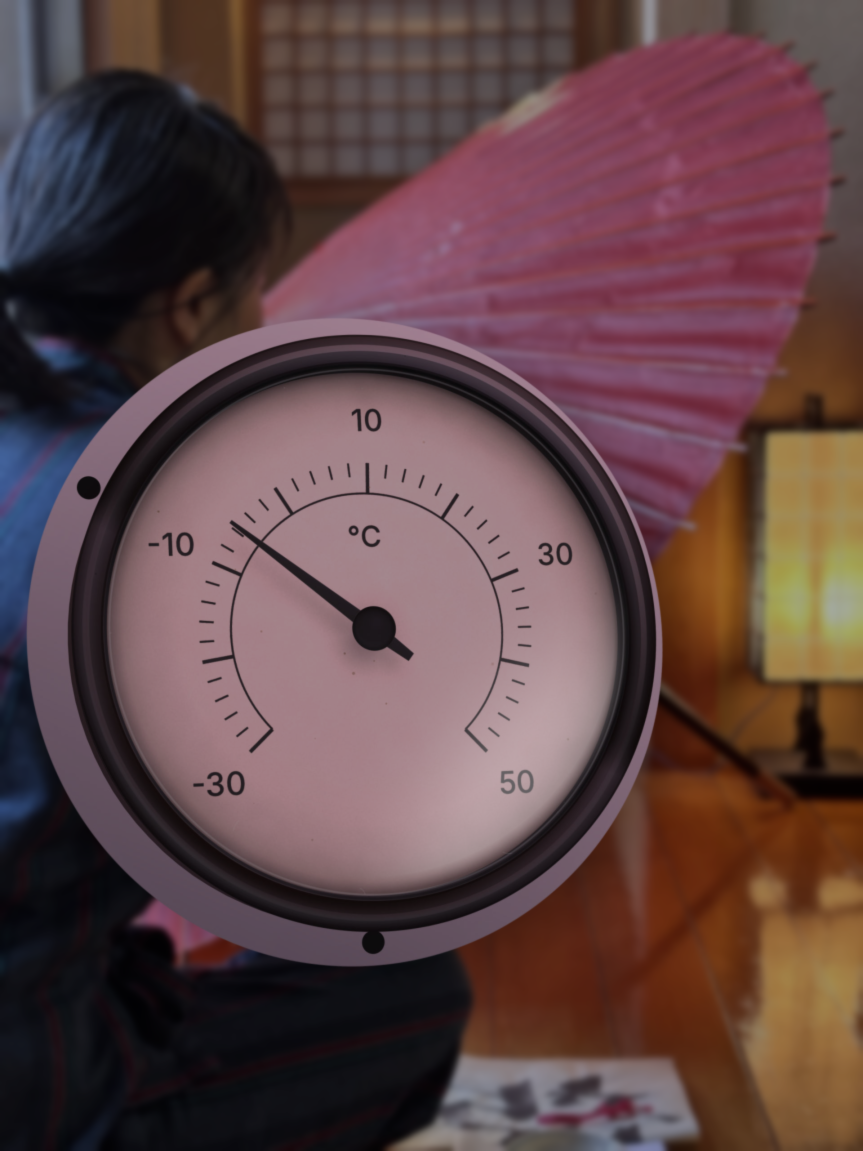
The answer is -6 °C
